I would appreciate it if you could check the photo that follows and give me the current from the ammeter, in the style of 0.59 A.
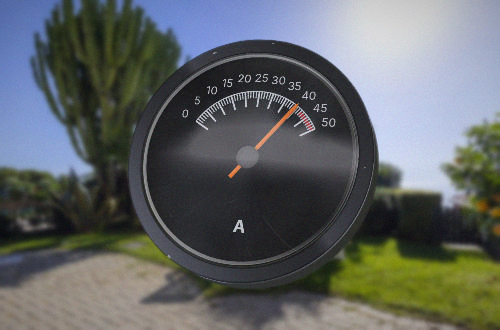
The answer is 40 A
